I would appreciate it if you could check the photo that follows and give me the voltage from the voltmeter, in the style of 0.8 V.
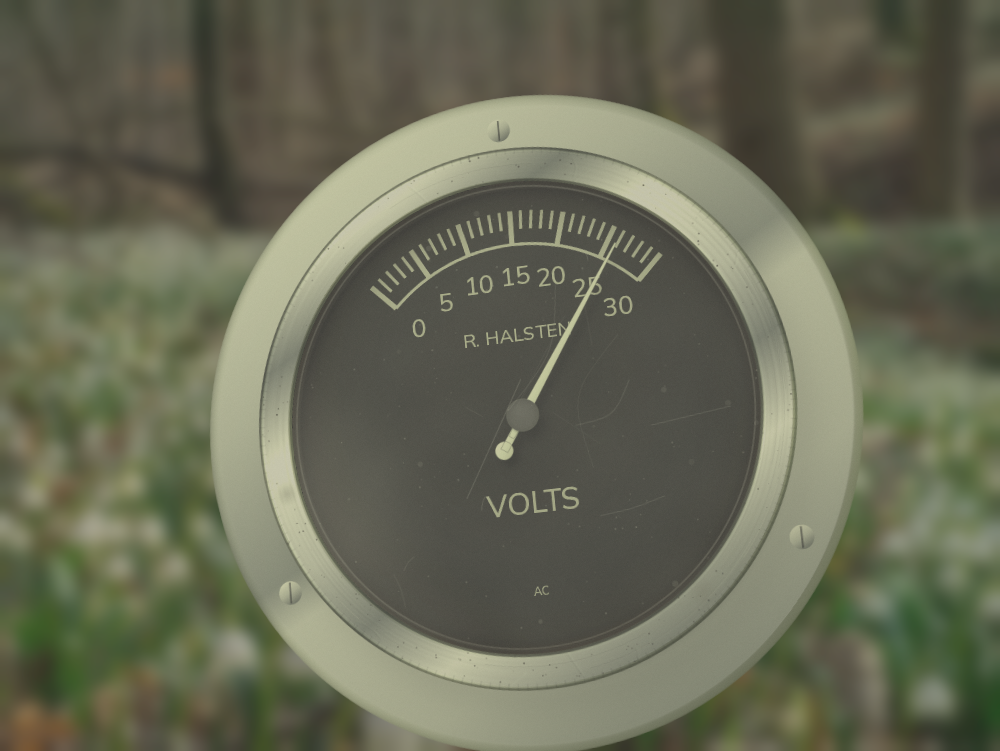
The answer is 26 V
